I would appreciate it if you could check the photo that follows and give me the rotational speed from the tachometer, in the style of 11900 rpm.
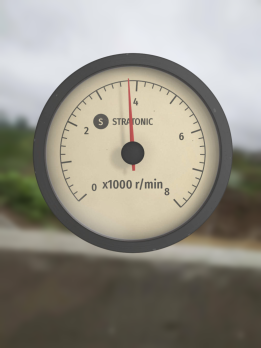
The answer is 3800 rpm
